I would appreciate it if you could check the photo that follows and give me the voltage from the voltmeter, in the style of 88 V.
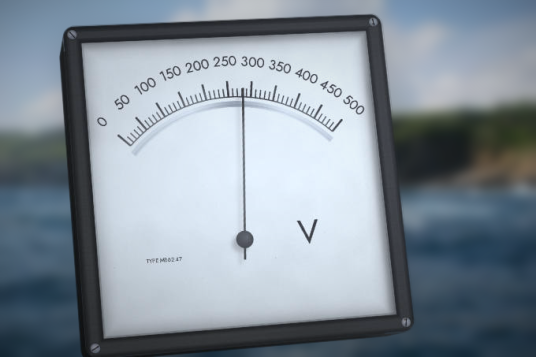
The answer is 280 V
